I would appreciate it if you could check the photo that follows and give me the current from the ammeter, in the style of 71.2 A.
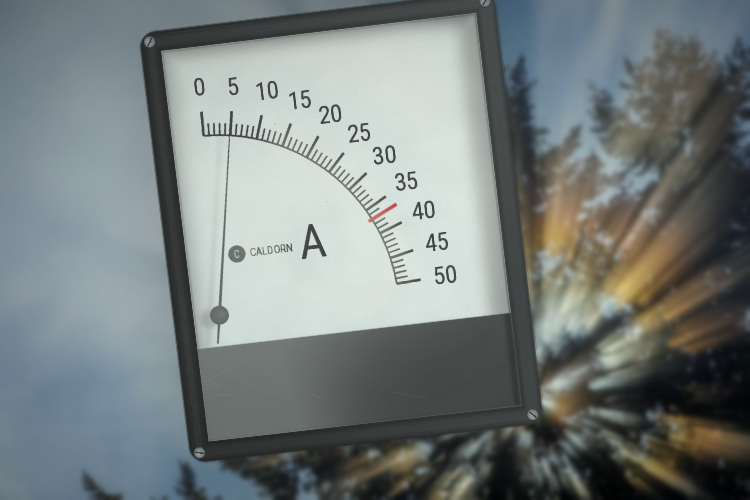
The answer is 5 A
